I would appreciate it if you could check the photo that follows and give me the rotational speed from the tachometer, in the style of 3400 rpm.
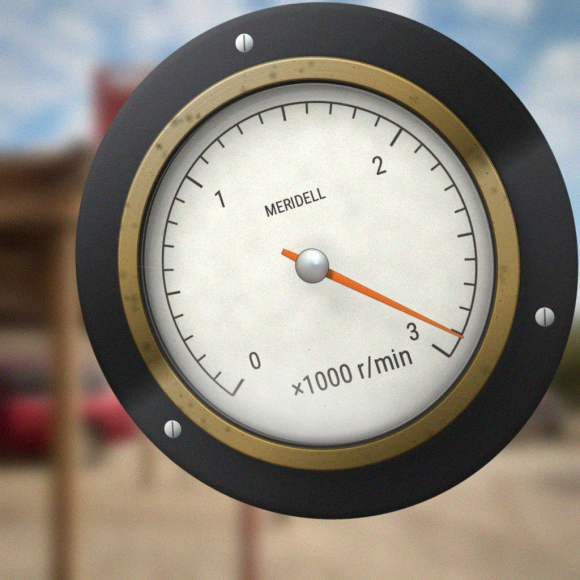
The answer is 2900 rpm
